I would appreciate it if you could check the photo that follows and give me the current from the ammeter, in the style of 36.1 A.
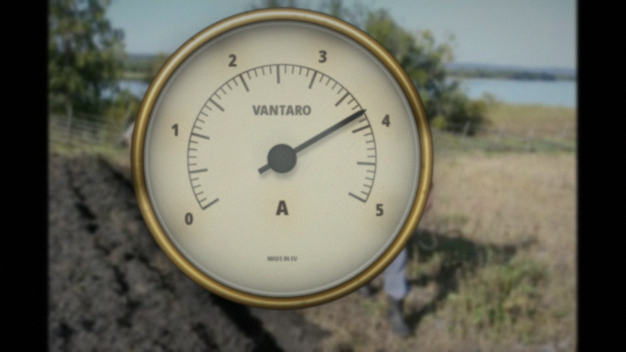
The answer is 3.8 A
